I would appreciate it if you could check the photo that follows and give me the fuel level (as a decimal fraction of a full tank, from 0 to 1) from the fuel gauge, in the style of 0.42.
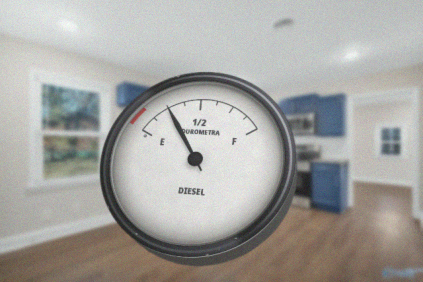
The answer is 0.25
